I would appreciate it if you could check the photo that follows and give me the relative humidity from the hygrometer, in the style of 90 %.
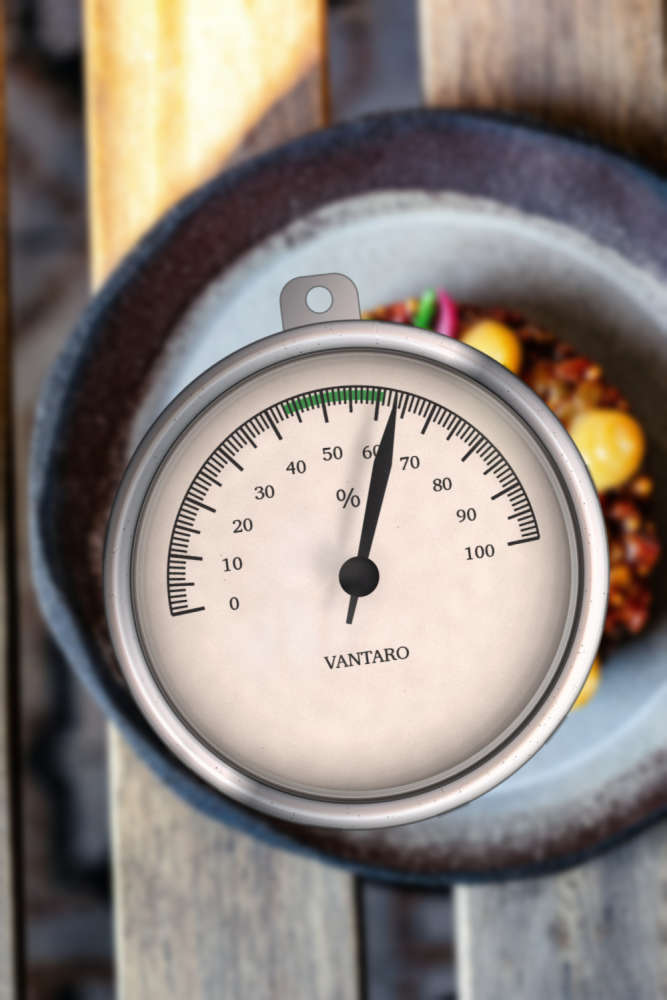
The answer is 63 %
